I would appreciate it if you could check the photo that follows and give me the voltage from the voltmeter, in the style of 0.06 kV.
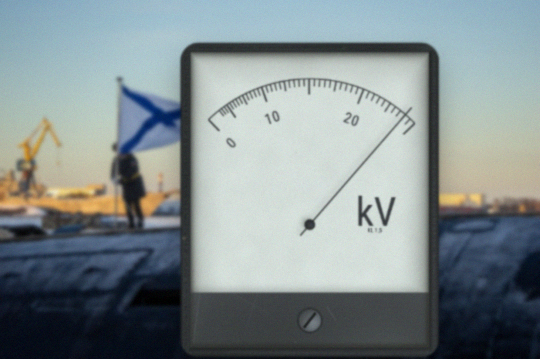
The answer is 24 kV
